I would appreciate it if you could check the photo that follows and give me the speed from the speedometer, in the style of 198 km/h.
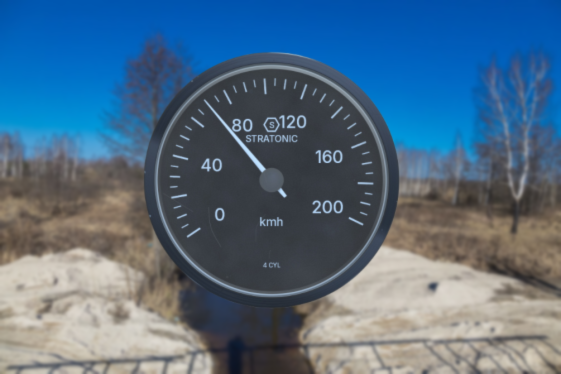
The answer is 70 km/h
